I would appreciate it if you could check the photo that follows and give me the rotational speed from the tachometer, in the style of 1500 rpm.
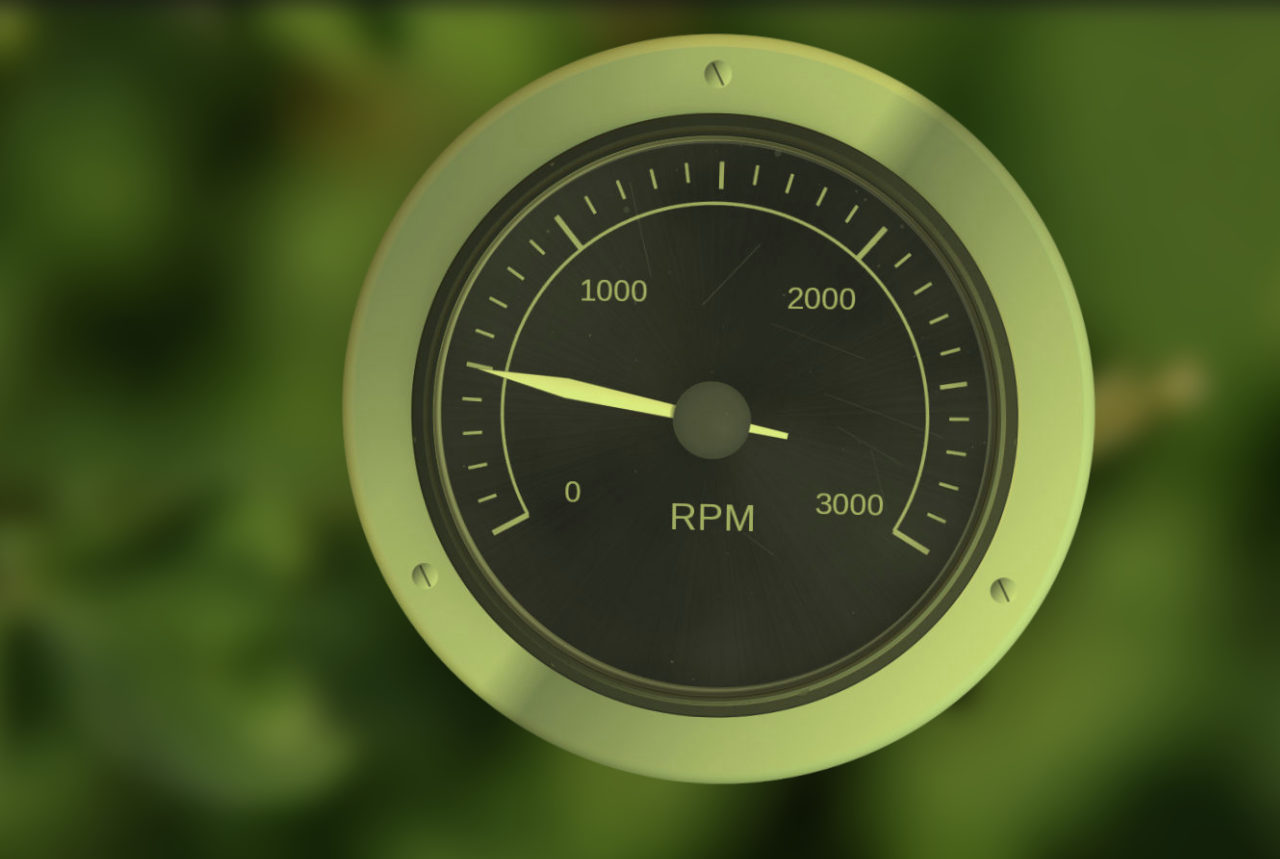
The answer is 500 rpm
